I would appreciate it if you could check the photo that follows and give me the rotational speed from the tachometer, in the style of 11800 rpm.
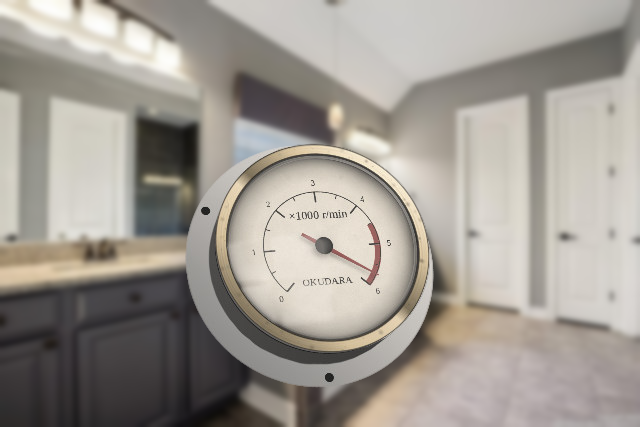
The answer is 5750 rpm
